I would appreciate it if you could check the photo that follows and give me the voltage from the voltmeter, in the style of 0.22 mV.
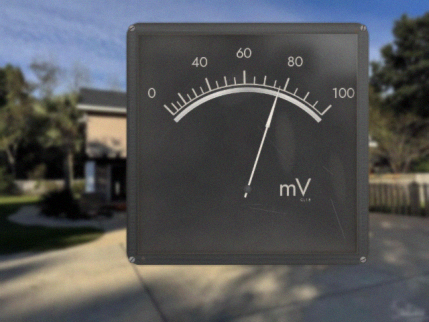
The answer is 77.5 mV
